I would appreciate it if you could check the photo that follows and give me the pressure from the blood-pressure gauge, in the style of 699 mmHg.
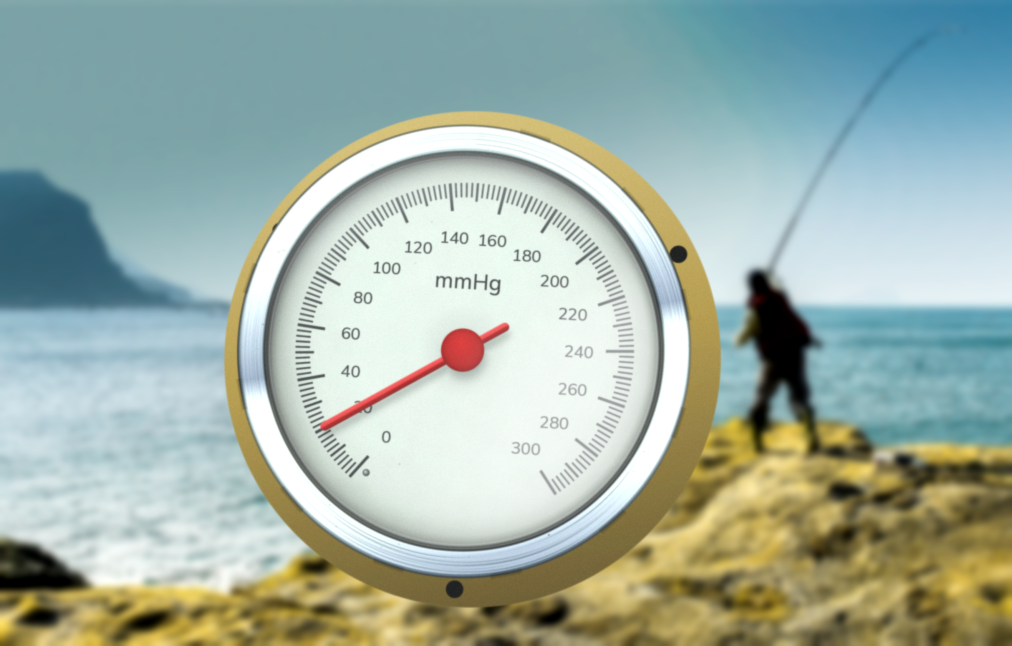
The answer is 20 mmHg
